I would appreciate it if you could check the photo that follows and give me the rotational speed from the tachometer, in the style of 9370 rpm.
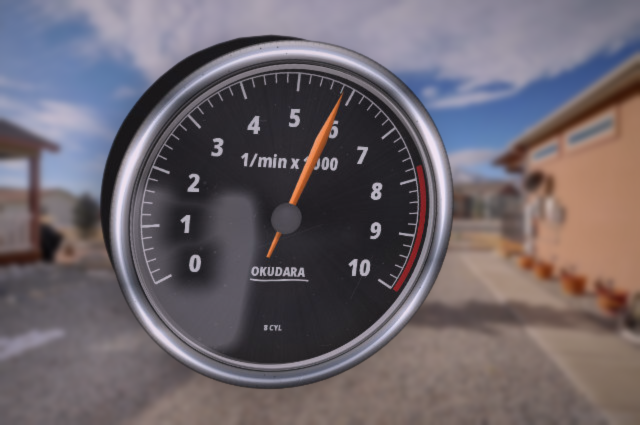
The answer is 5800 rpm
